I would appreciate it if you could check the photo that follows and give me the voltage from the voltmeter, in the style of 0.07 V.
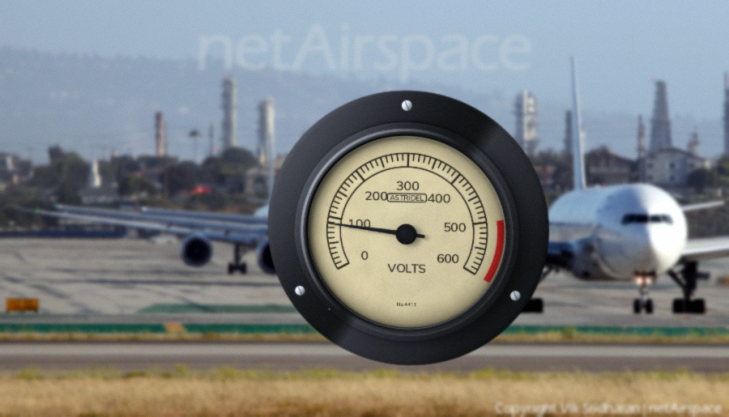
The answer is 90 V
